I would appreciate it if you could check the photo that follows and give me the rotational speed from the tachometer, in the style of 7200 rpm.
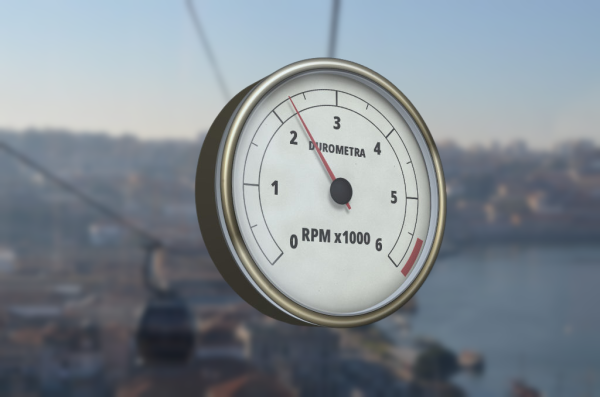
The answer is 2250 rpm
